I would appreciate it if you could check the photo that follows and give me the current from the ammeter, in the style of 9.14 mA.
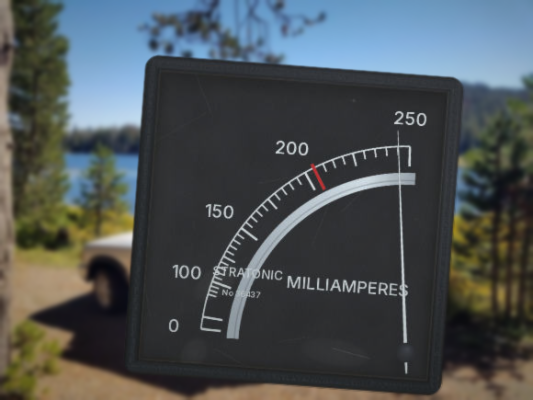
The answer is 245 mA
